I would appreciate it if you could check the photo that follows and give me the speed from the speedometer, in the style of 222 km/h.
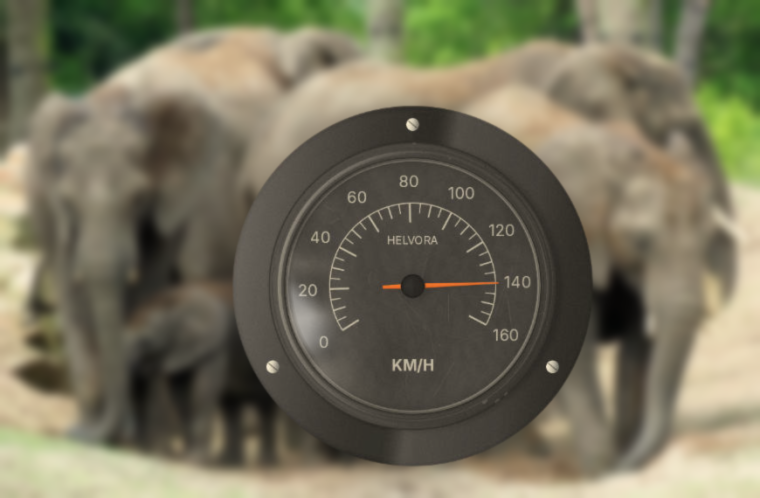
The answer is 140 km/h
